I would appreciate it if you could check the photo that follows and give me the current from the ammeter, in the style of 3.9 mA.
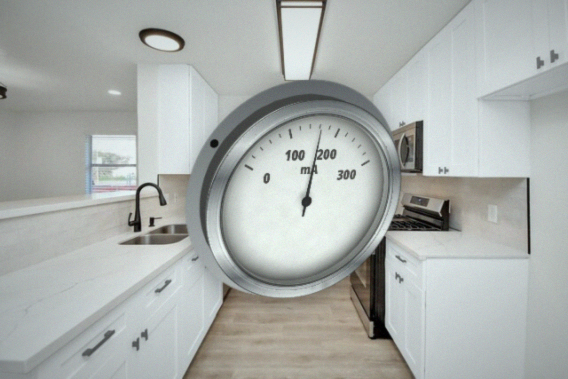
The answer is 160 mA
